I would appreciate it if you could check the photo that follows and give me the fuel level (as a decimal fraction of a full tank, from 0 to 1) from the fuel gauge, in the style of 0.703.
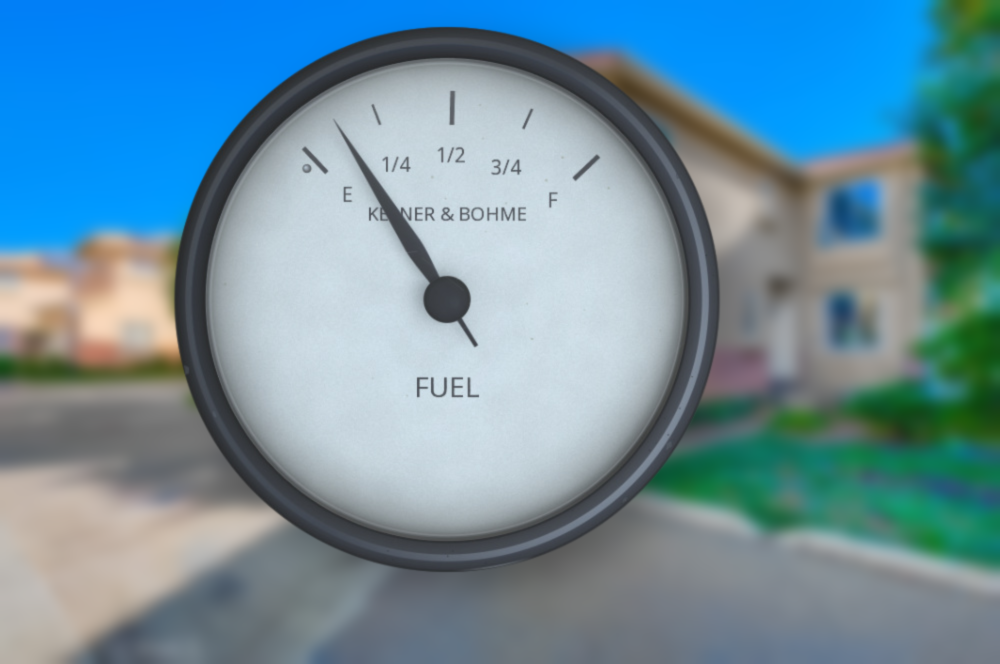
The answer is 0.125
